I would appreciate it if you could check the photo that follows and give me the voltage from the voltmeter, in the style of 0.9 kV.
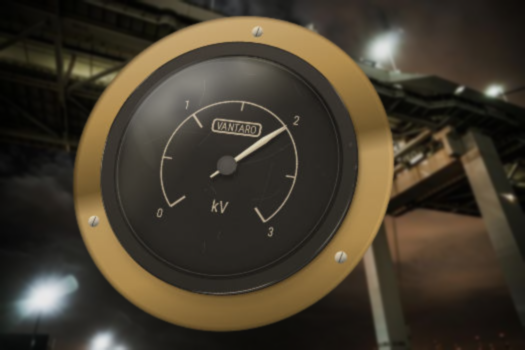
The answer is 2 kV
